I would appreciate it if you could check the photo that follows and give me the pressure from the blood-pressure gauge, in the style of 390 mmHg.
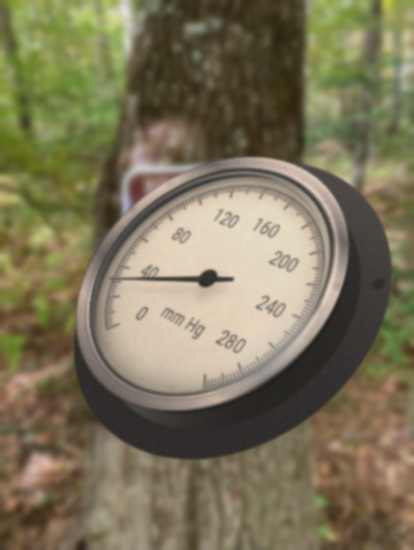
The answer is 30 mmHg
